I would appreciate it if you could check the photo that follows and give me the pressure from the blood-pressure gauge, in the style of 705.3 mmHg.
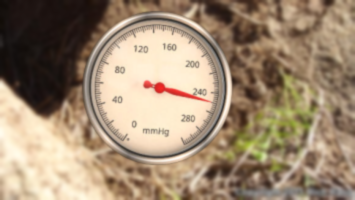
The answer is 250 mmHg
